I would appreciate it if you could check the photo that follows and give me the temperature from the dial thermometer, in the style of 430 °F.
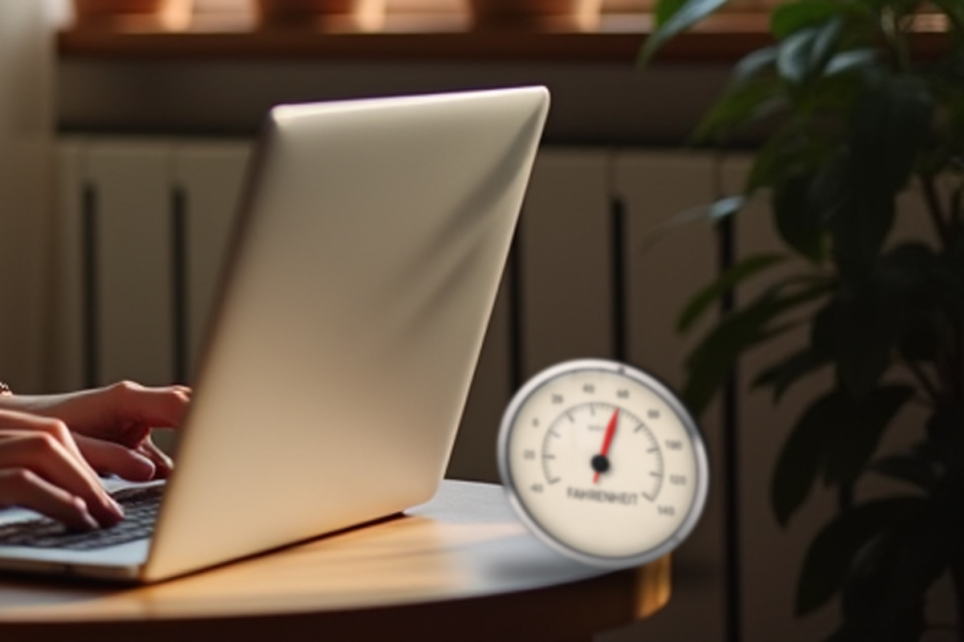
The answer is 60 °F
